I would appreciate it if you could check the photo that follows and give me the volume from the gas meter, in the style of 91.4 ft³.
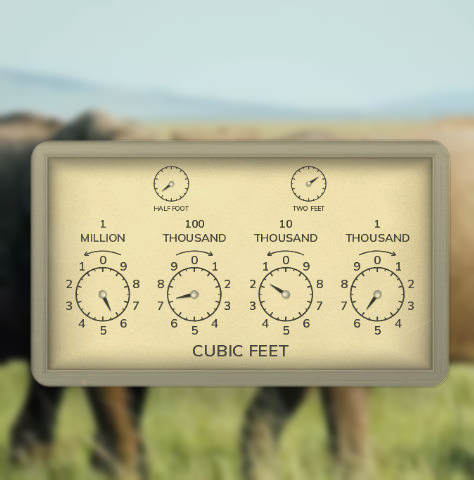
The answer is 571600 ft³
